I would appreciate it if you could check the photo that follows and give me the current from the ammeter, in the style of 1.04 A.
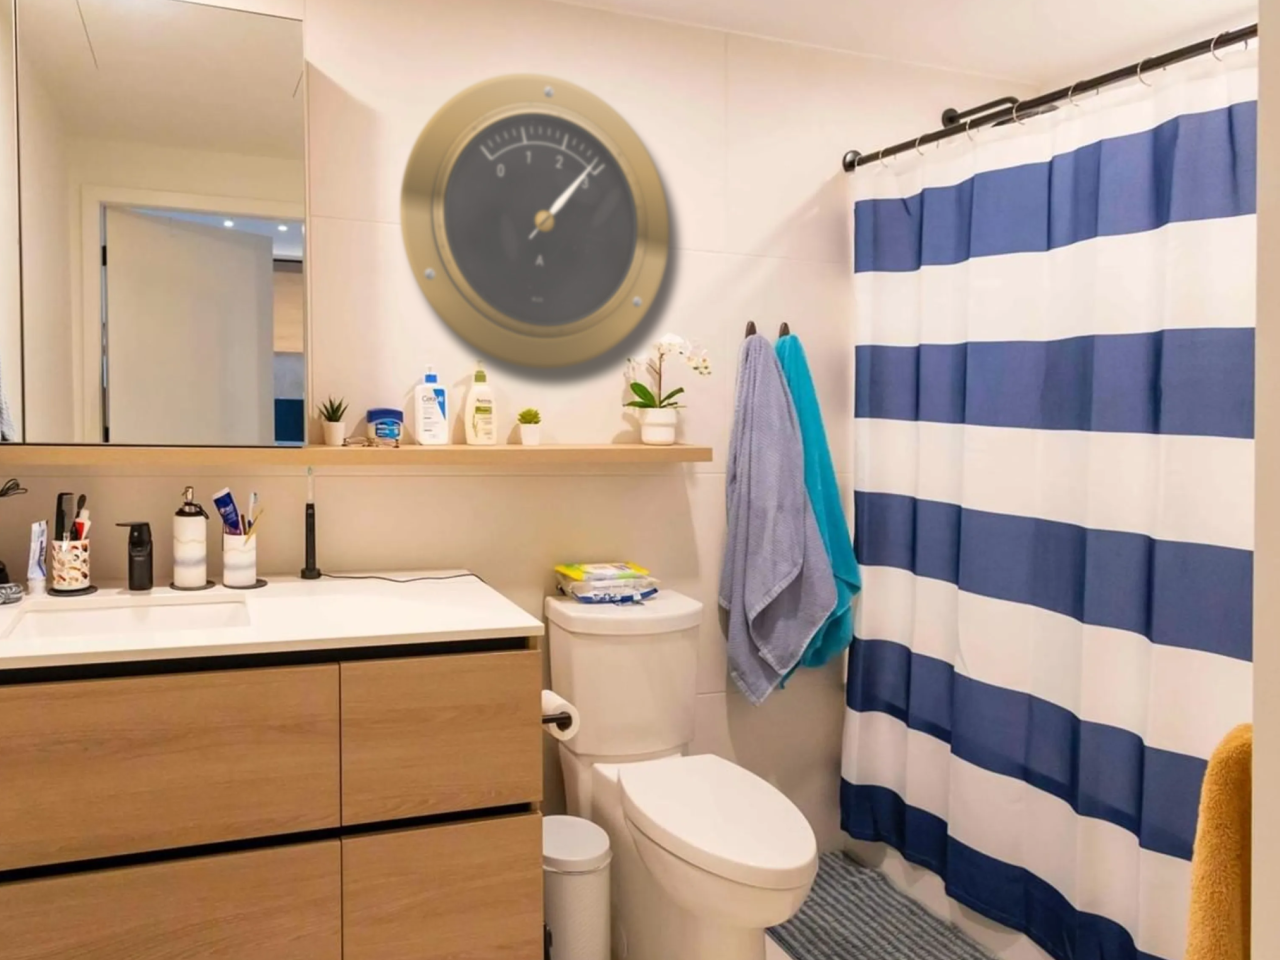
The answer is 2.8 A
